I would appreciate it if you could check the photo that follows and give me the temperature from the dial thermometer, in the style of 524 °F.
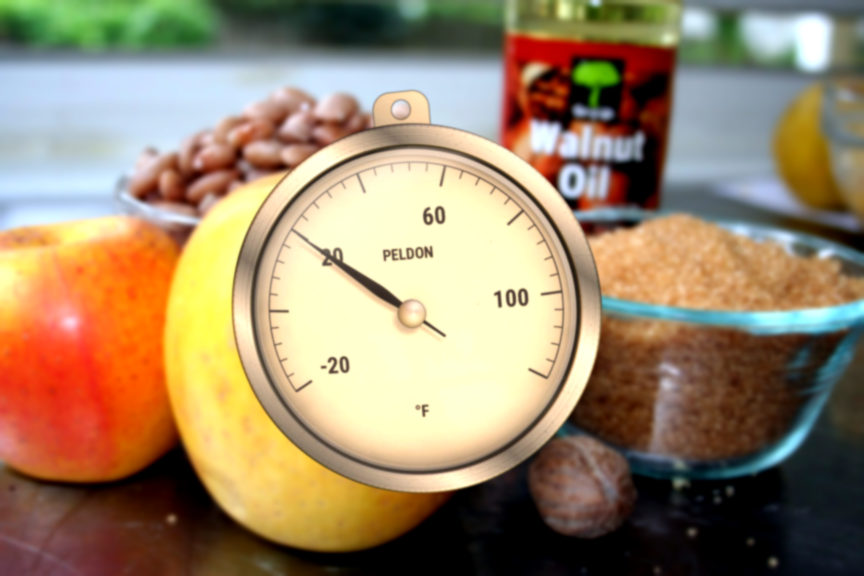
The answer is 20 °F
